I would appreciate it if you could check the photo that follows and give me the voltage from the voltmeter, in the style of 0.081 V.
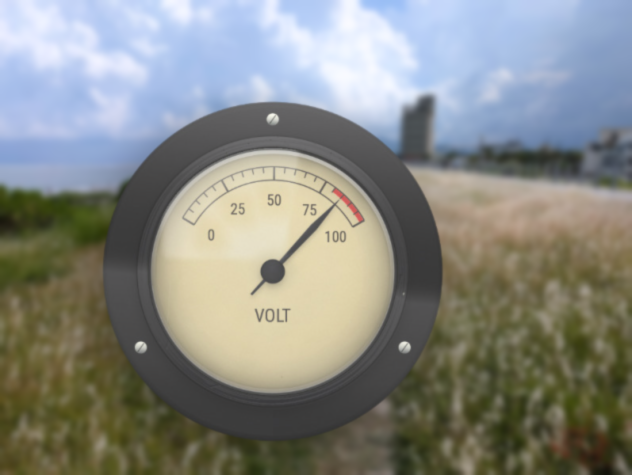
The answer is 85 V
